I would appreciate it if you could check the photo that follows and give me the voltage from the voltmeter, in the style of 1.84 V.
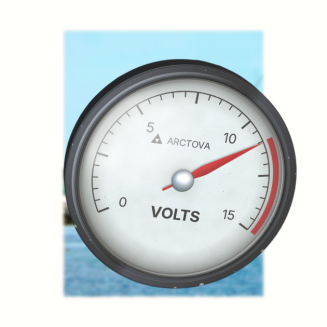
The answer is 11 V
